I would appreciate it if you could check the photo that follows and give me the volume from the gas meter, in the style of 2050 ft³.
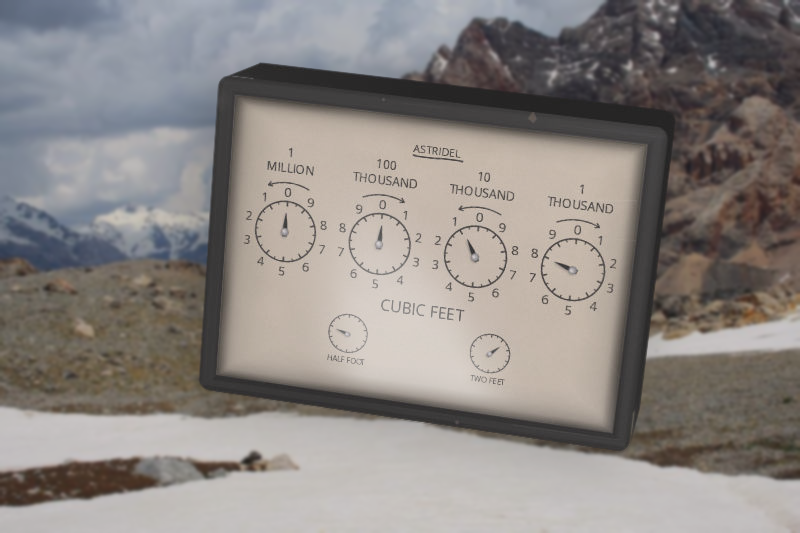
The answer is 800 ft³
